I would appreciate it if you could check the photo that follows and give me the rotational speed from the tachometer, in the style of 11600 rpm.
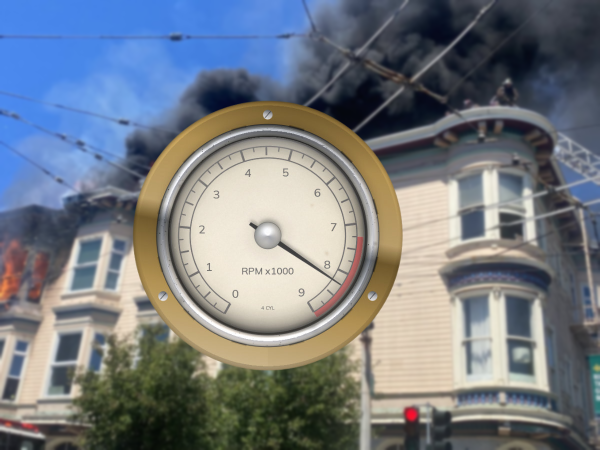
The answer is 8250 rpm
